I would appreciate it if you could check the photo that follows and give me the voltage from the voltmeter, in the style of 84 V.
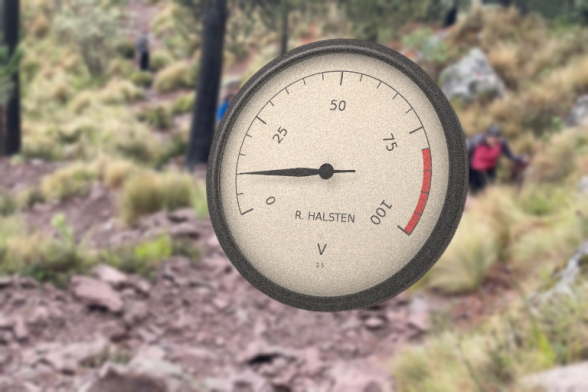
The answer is 10 V
